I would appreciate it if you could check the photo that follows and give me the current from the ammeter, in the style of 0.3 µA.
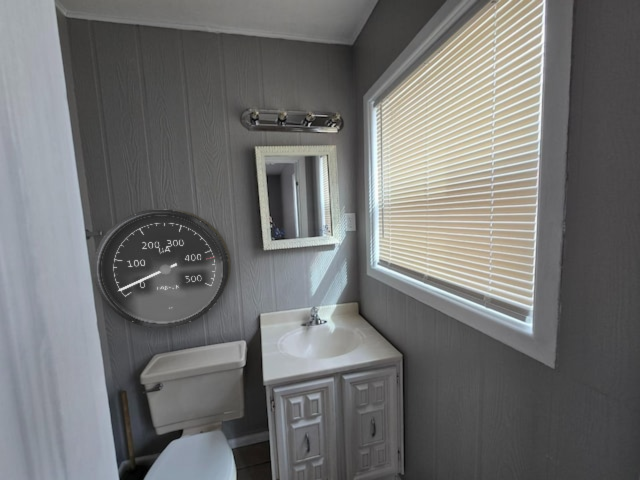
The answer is 20 µA
